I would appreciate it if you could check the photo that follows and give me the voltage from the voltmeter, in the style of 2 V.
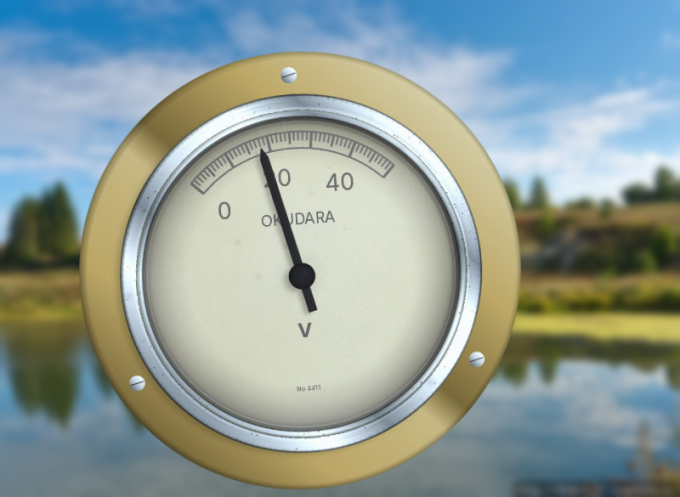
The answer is 18 V
